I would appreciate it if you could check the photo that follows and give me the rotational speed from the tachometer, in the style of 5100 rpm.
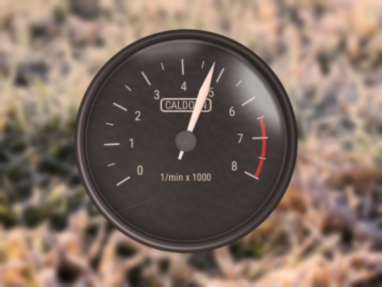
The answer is 4750 rpm
